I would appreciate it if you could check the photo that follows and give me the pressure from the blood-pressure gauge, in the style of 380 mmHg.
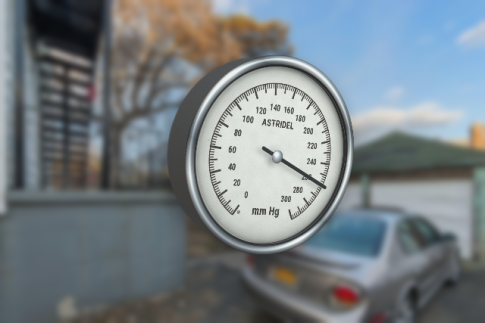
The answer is 260 mmHg
